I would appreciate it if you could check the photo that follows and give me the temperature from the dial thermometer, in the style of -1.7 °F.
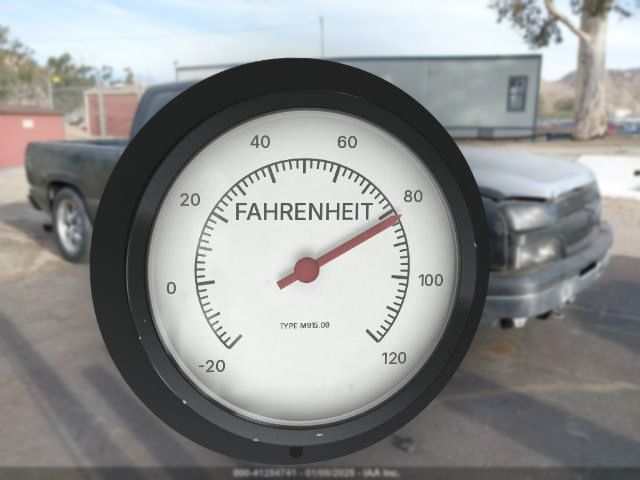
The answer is 82 °F
